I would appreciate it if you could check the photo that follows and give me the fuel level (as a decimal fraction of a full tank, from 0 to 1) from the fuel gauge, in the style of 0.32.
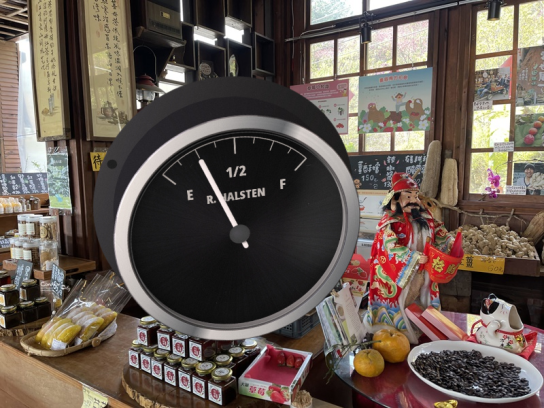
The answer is 0.25
